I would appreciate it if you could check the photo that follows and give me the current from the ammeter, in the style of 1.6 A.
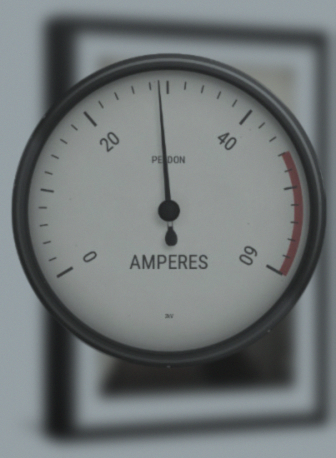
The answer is 29 A
